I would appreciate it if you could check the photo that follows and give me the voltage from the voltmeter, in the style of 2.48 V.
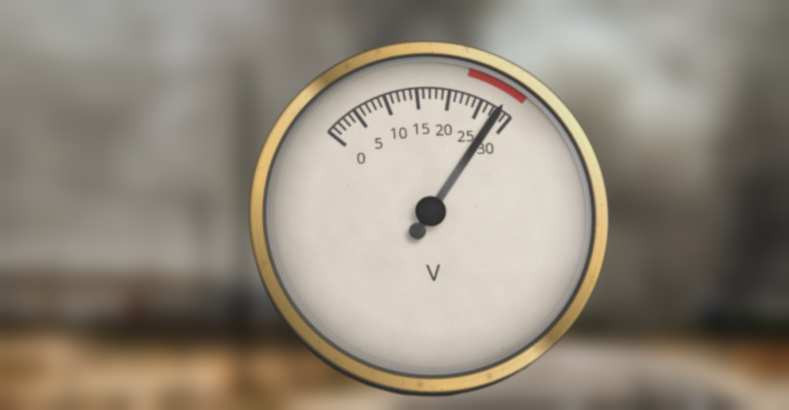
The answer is 28 V
